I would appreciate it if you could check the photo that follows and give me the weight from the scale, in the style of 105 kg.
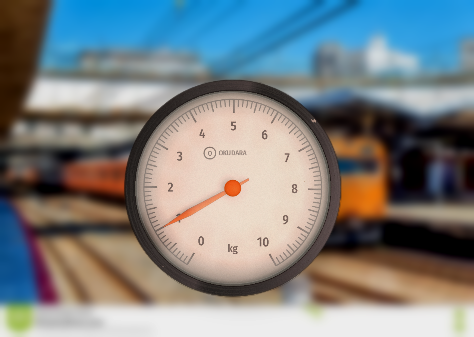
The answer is 1 kg
